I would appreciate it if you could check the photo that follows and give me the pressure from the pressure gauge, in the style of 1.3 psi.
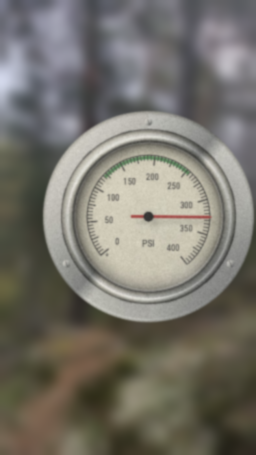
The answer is 325 psi
